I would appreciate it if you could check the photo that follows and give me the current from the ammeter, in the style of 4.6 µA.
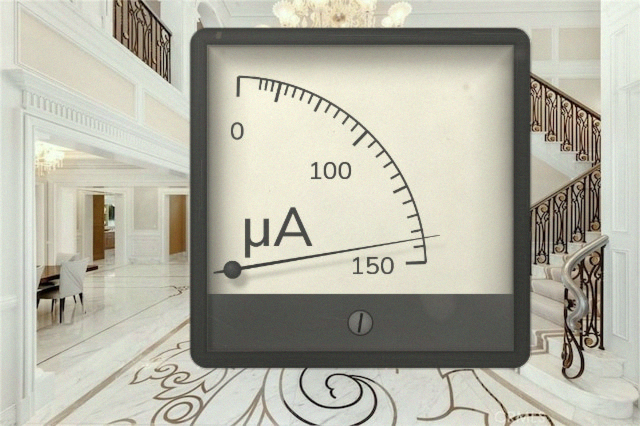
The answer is 142.5 µA
